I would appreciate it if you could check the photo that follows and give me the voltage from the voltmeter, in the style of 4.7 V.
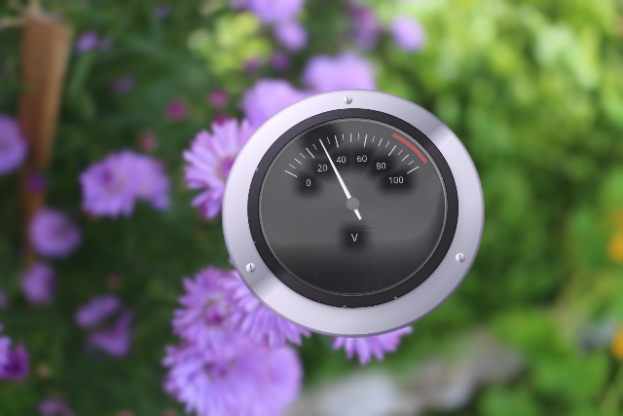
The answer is 30 V
